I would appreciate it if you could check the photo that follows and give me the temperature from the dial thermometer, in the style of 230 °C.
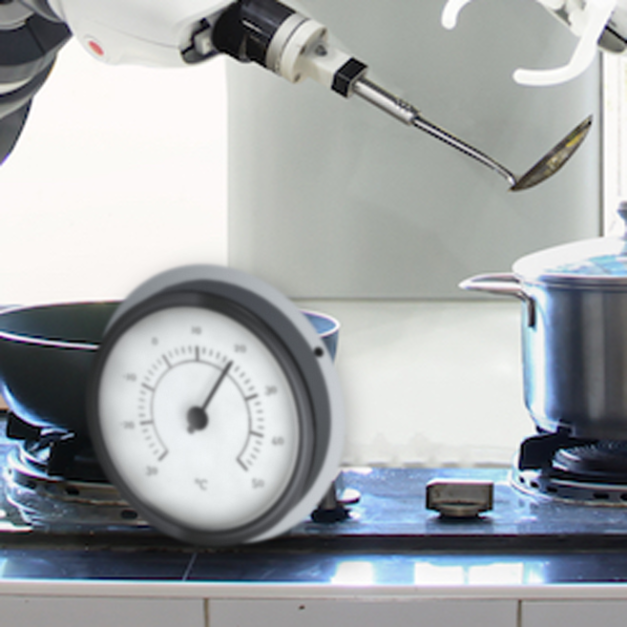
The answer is 20 °C
